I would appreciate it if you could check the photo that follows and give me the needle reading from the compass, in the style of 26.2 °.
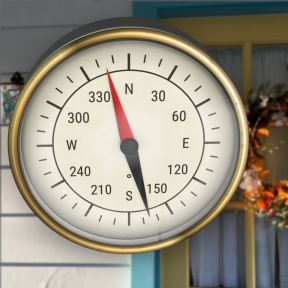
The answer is 345 °
